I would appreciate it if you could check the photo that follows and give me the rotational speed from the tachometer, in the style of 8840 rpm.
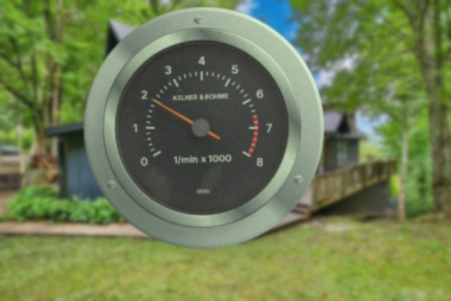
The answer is 2000 rpm
